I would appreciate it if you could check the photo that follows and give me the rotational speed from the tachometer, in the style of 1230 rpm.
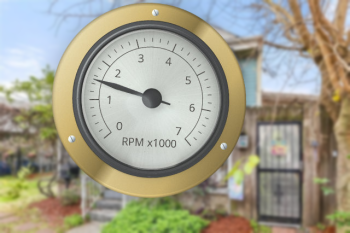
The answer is 1500 rpm
